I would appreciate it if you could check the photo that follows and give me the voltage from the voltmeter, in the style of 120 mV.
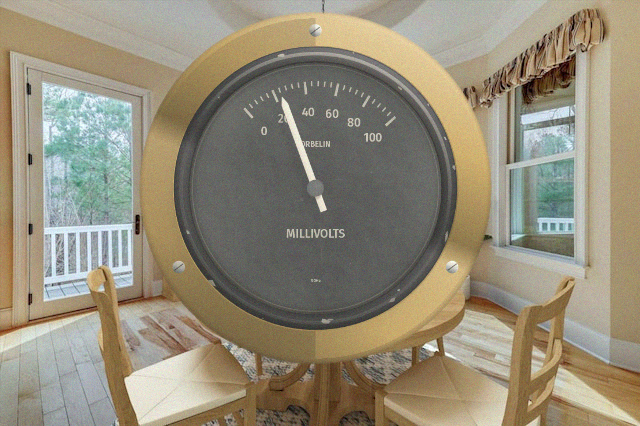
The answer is 24 mV
